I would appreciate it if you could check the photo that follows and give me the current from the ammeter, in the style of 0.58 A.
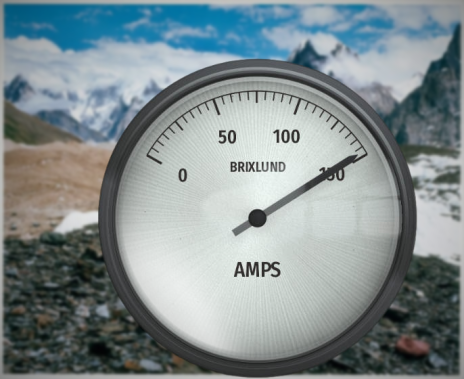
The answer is 147.5 A
